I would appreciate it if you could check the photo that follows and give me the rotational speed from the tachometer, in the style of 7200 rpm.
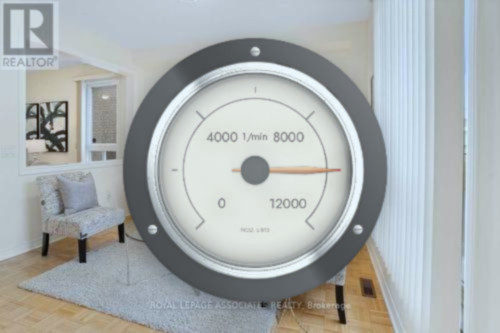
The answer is 10000 rpm
